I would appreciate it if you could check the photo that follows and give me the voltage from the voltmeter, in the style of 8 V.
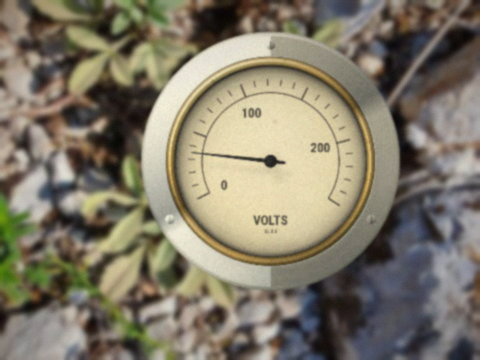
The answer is 35 V
